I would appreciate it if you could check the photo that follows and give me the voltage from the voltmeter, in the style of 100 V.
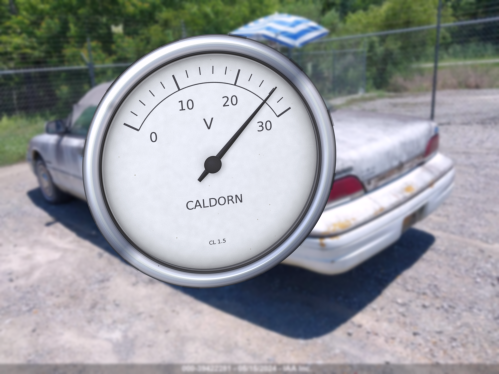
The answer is 26 V
